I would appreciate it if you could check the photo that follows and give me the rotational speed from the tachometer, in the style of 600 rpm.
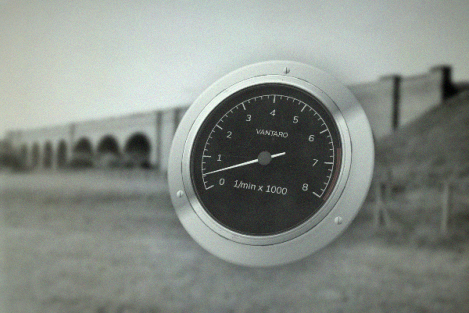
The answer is 400 rpm
